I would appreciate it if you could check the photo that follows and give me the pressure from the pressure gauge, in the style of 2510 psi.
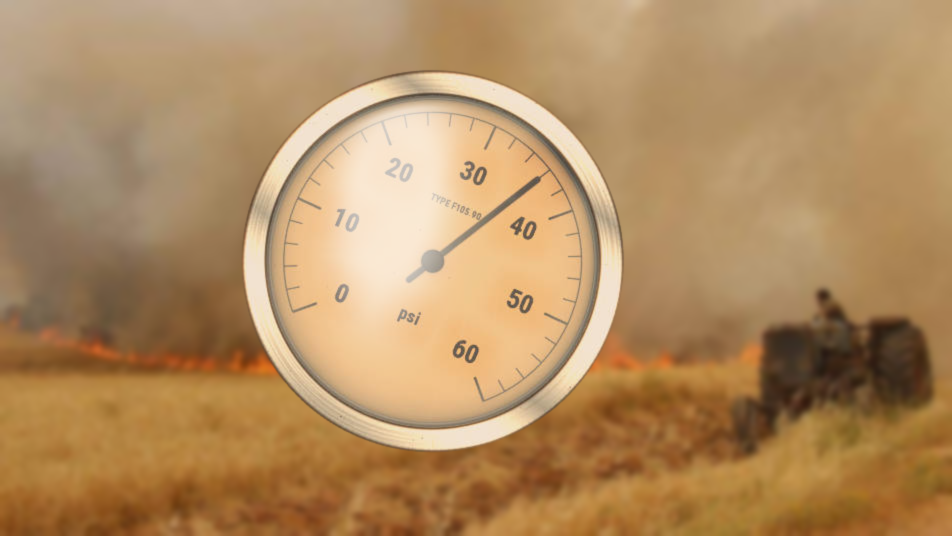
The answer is 36 psi
